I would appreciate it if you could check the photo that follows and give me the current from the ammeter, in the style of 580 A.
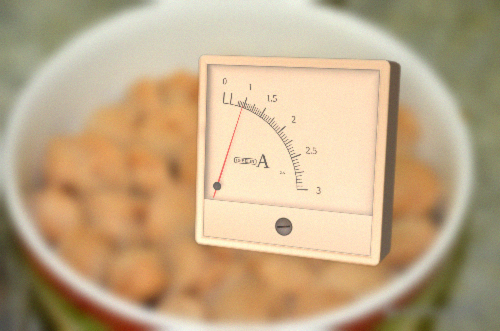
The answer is 1 A
